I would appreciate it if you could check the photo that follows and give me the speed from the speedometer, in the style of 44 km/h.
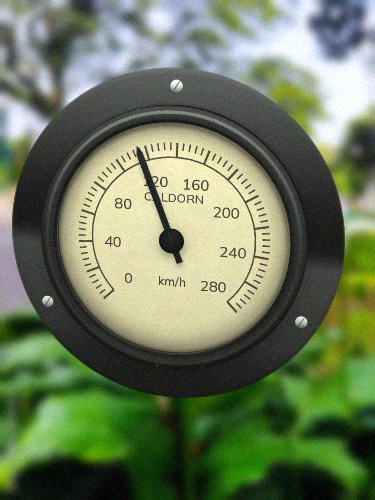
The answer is 116 km/h
